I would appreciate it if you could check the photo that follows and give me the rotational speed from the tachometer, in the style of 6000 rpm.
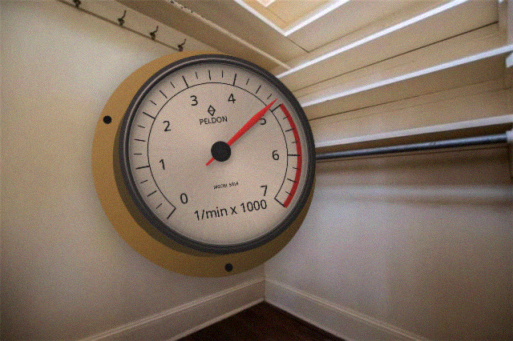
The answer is 4875 rpm
